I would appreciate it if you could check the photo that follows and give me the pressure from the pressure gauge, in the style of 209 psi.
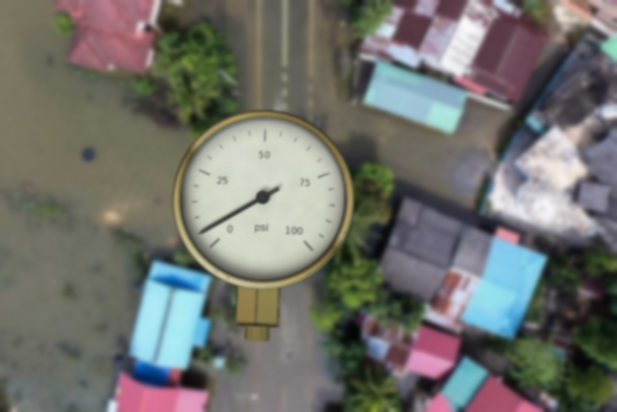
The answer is 5 psi
